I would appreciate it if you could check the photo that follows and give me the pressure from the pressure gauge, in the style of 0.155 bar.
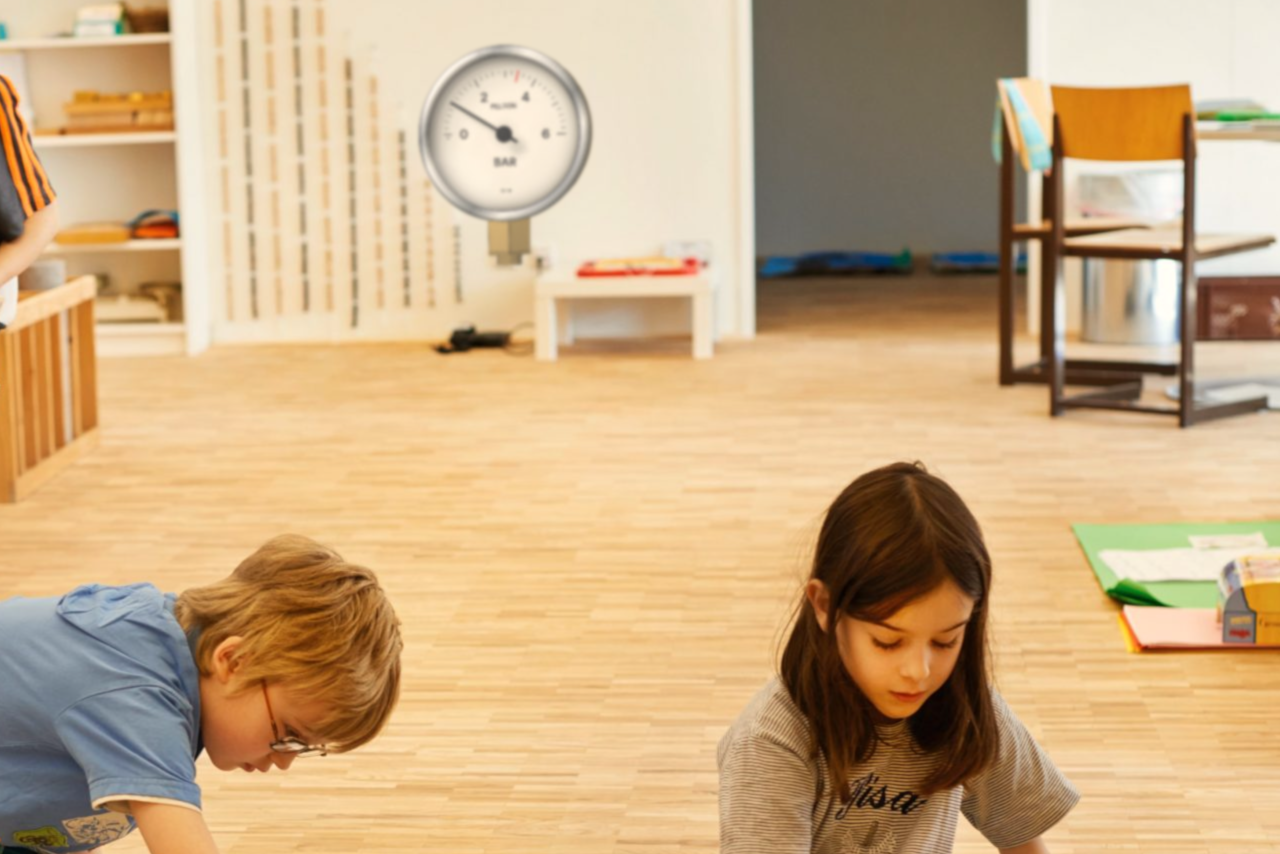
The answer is 1 bar
